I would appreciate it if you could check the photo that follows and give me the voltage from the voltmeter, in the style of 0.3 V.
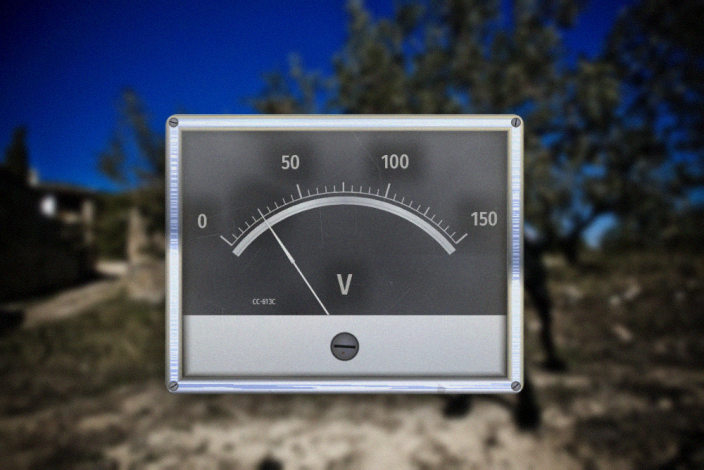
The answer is 25 V
